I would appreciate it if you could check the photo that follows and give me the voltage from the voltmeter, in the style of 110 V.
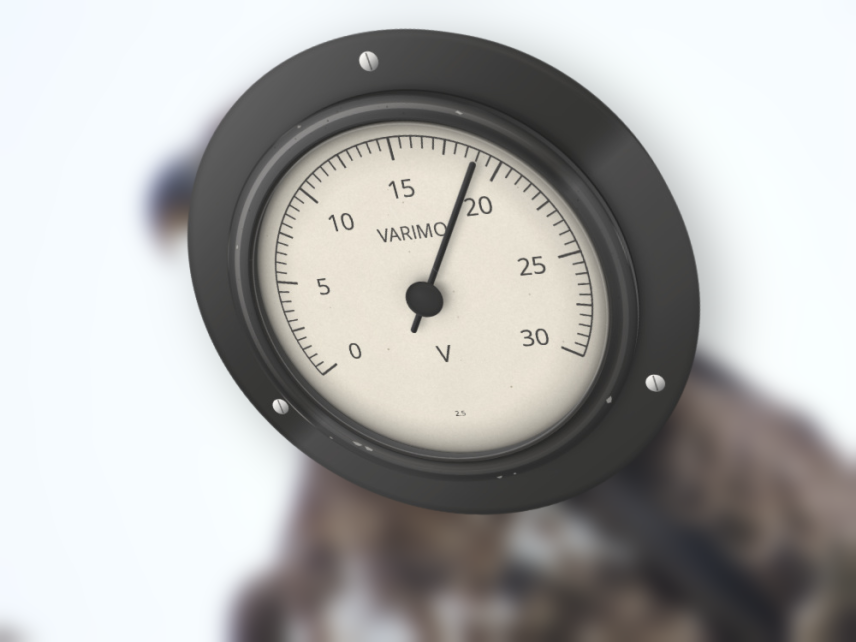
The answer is 19 V
